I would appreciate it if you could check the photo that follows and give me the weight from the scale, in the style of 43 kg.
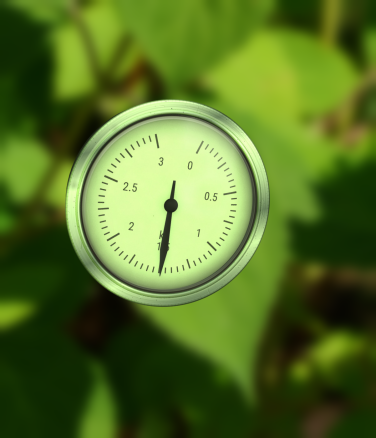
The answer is 1.5 kg
